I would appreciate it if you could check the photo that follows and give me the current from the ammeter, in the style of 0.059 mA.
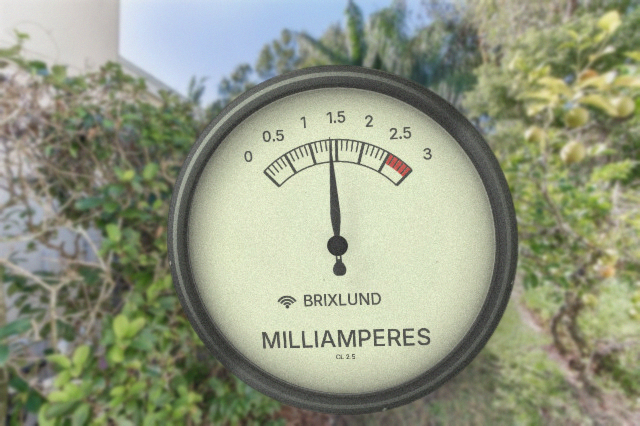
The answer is 1.4 mA
